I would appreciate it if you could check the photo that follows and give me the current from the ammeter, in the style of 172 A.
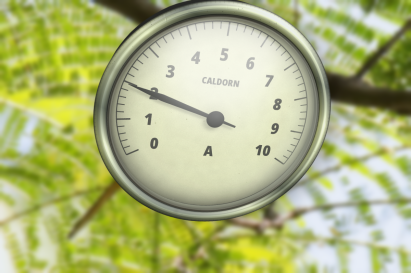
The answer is 2 A
